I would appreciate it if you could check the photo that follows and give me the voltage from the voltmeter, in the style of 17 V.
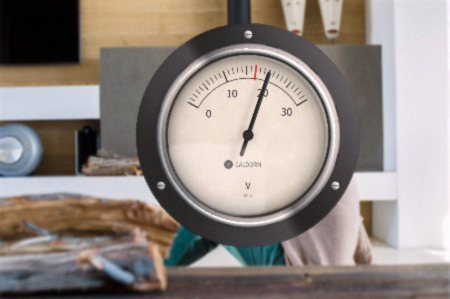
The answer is 20 V
